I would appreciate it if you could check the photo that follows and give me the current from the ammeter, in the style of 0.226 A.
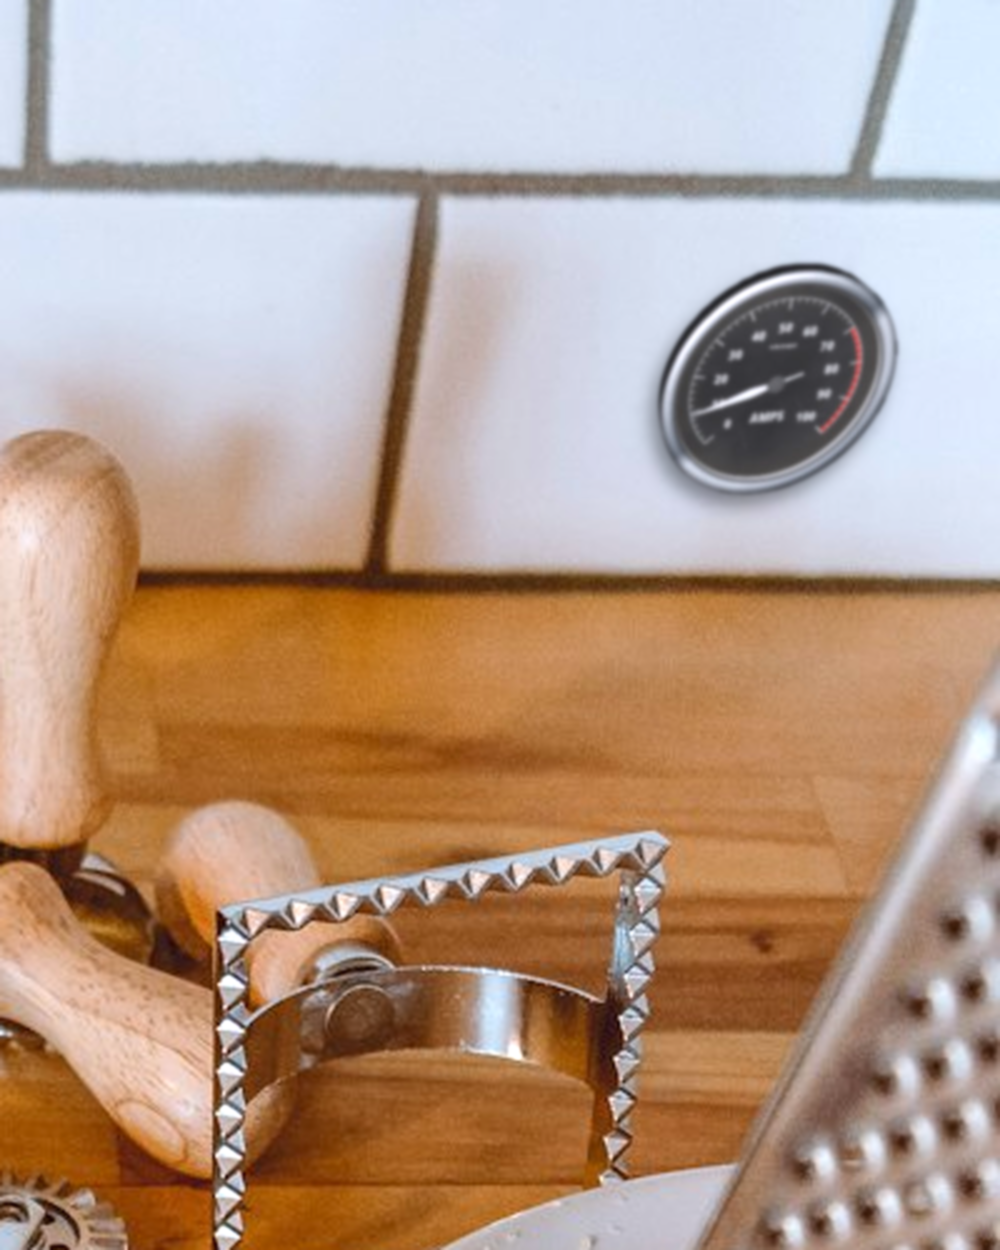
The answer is 10 A
